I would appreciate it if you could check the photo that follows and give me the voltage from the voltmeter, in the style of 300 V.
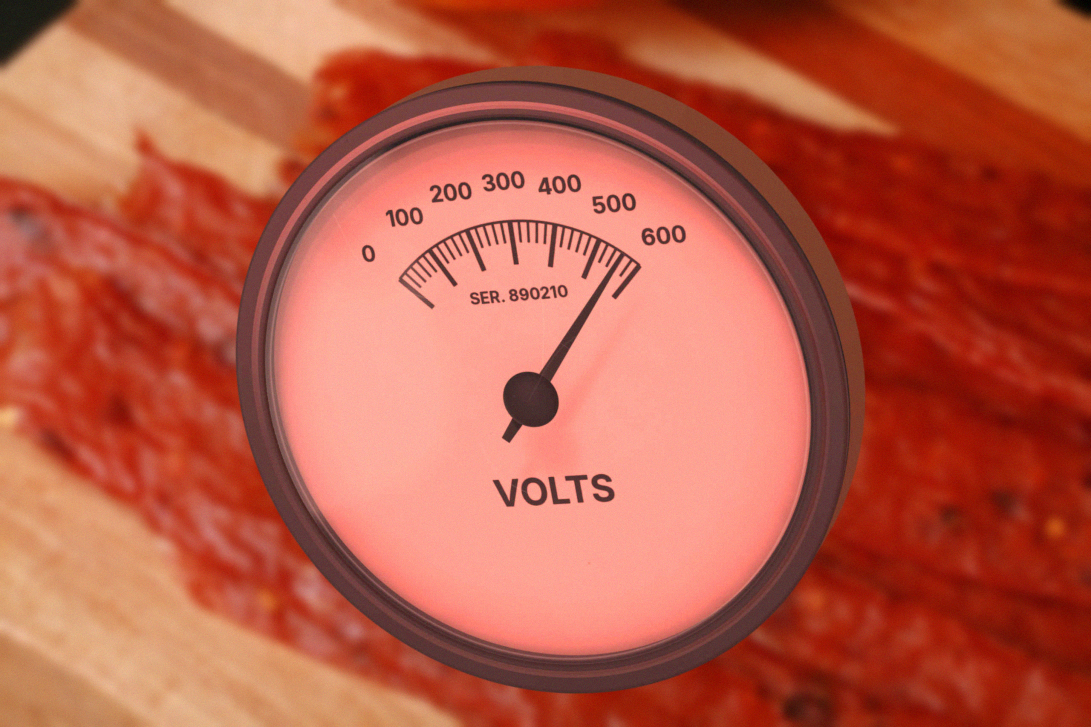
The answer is 560 V
